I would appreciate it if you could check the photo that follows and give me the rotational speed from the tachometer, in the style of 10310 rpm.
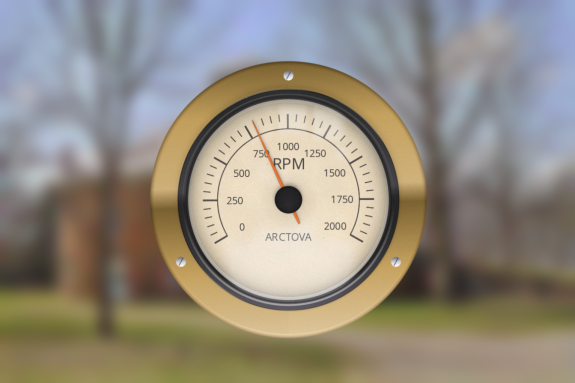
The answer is 800 rpm
